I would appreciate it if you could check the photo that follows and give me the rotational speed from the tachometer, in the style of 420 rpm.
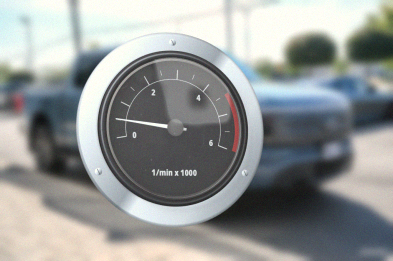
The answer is 500 rpm
